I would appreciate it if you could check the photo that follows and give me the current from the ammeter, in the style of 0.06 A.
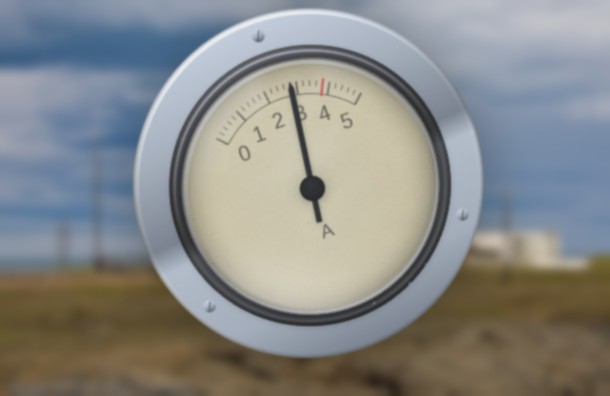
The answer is 2.8 A
